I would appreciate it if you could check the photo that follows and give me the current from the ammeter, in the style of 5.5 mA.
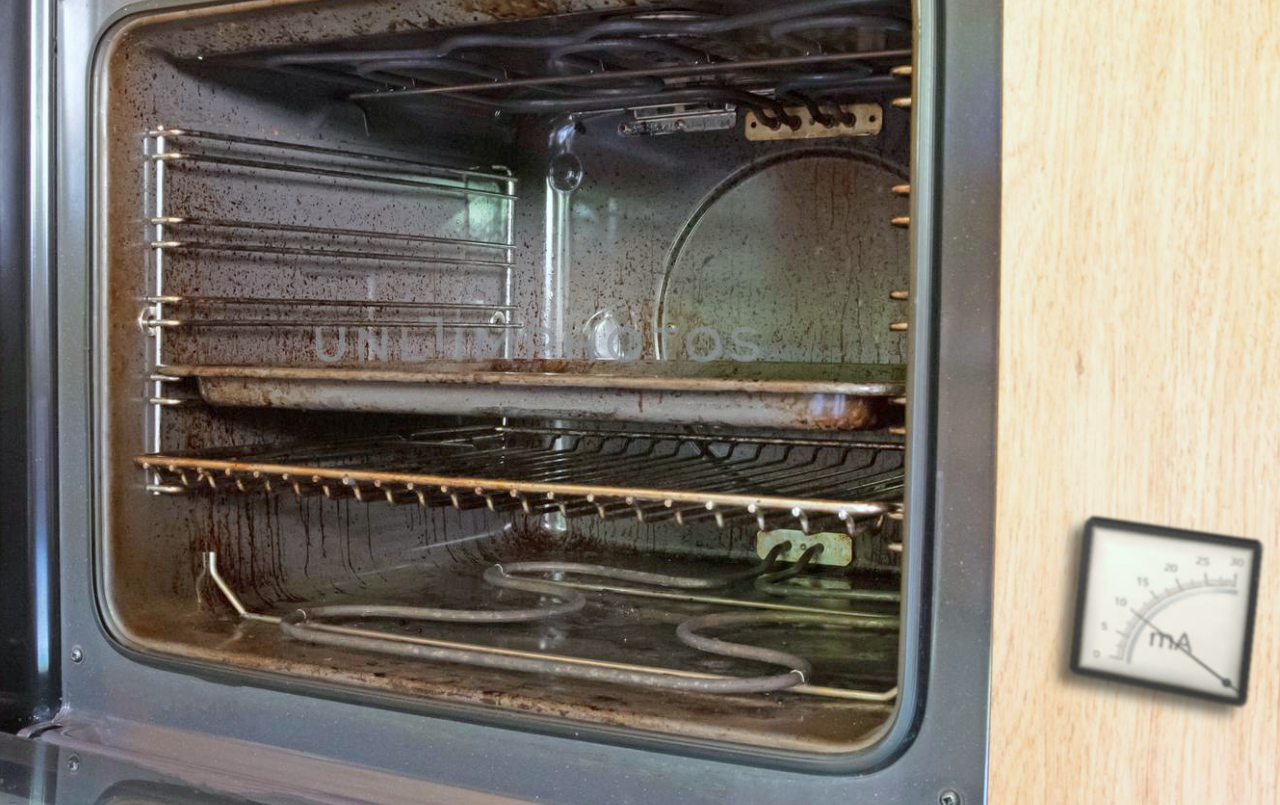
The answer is 10 mA
